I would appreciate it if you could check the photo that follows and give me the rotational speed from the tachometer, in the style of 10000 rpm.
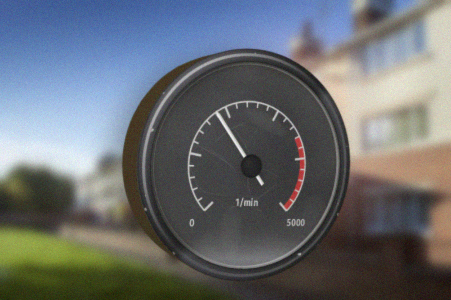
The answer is 1800 rpm
